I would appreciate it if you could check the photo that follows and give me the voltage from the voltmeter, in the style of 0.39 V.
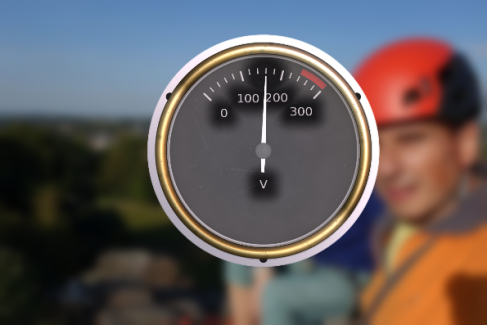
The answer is 160 V
